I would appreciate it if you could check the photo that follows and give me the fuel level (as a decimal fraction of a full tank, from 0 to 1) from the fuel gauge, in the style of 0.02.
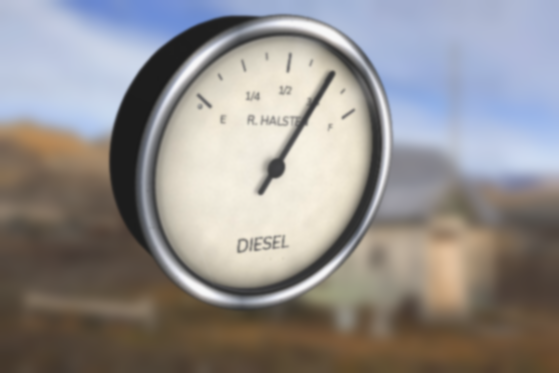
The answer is 0.75
